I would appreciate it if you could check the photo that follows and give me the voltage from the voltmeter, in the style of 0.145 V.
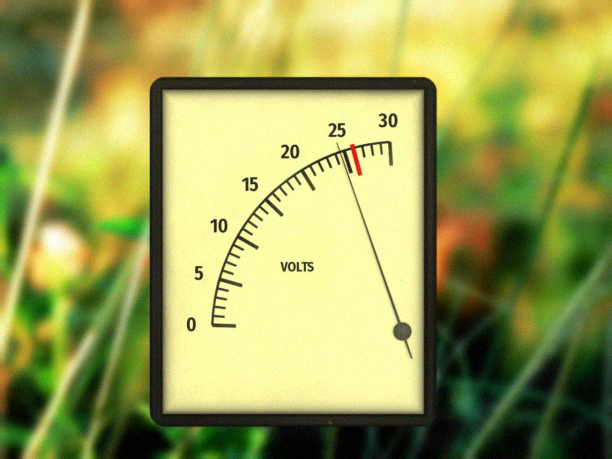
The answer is 24.5 V
